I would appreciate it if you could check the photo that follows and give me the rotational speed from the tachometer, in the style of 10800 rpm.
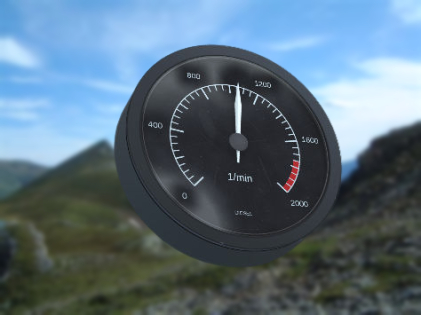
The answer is 1050 rpm
